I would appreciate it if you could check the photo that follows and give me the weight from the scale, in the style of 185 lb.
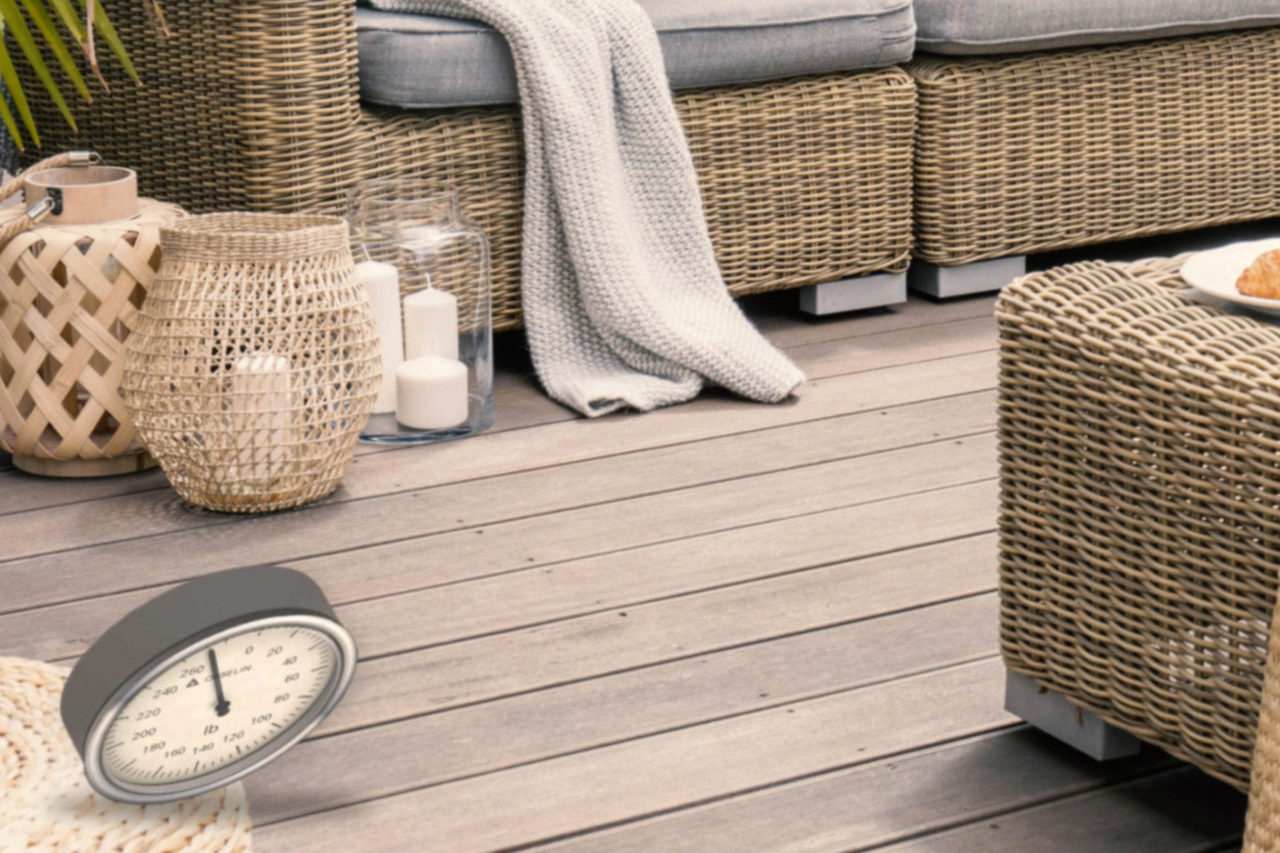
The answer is 272 lb
